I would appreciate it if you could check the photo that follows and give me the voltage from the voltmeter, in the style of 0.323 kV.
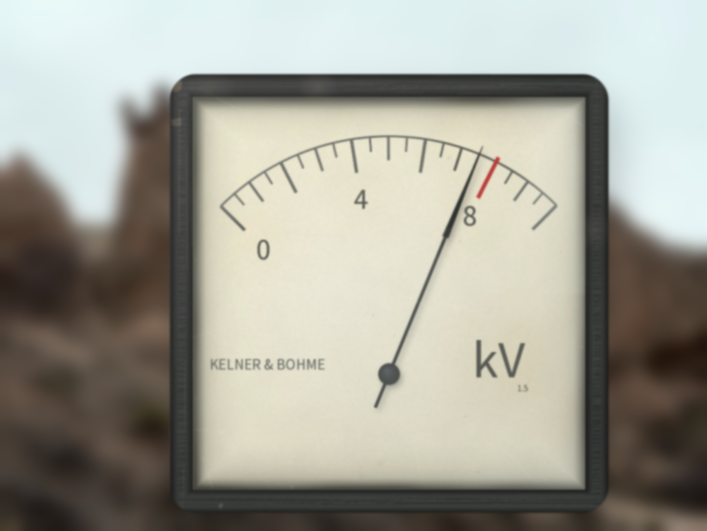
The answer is 7.5 kV
